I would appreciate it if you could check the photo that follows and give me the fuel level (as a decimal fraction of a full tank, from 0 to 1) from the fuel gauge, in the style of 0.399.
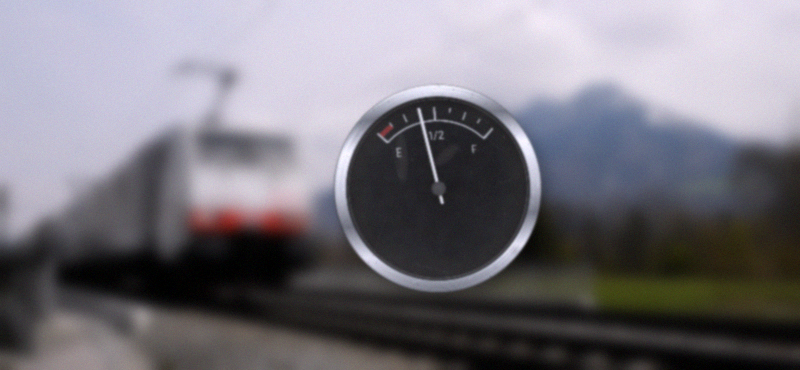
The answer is 0.375
